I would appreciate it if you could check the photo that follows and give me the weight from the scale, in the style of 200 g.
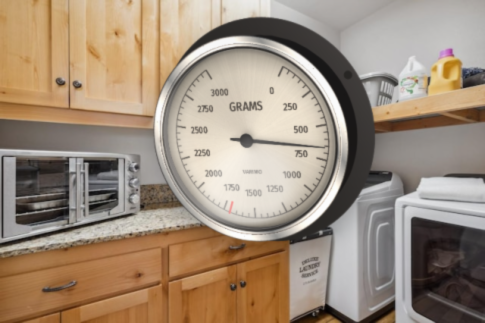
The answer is 650 g
